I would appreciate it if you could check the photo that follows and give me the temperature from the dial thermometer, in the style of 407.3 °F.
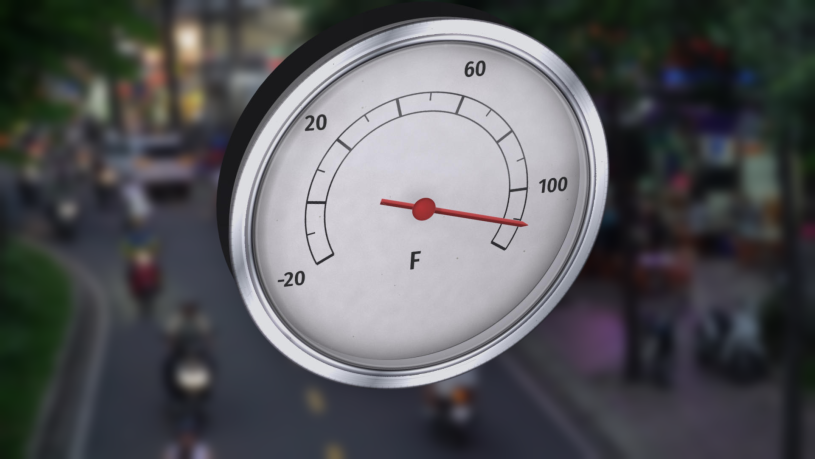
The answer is 110 °F
